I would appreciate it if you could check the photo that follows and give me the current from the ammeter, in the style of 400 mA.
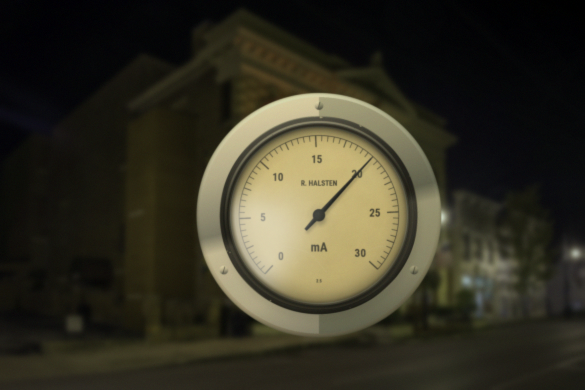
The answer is 20 mA
